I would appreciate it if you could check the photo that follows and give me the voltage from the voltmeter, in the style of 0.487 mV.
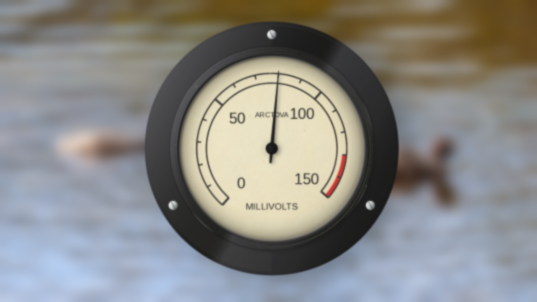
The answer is 80 mV
